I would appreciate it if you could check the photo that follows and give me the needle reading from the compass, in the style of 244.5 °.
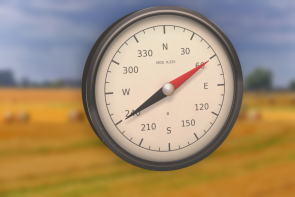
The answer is 60 °
